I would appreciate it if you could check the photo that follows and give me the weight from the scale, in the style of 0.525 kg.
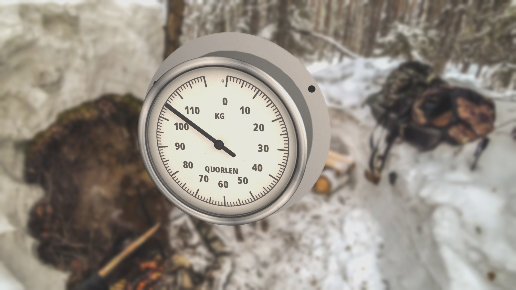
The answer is 105 kg
